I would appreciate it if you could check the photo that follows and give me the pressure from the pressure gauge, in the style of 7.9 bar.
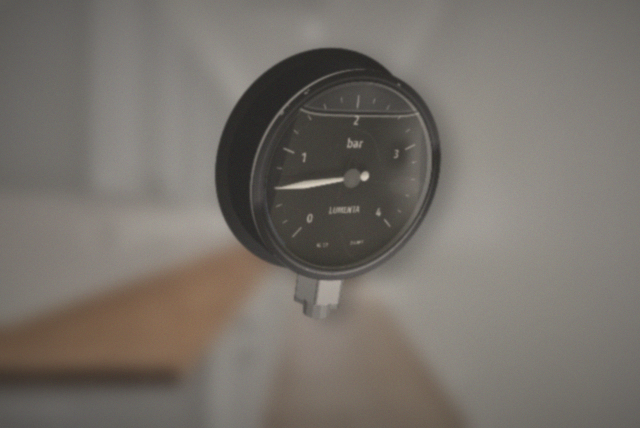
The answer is 0.6 bar
